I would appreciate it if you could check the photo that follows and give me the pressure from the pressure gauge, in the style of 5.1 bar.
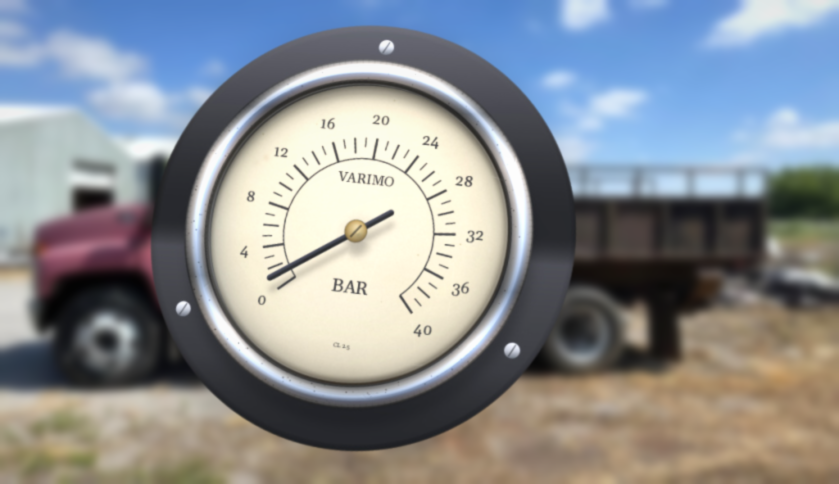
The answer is 1 bar
